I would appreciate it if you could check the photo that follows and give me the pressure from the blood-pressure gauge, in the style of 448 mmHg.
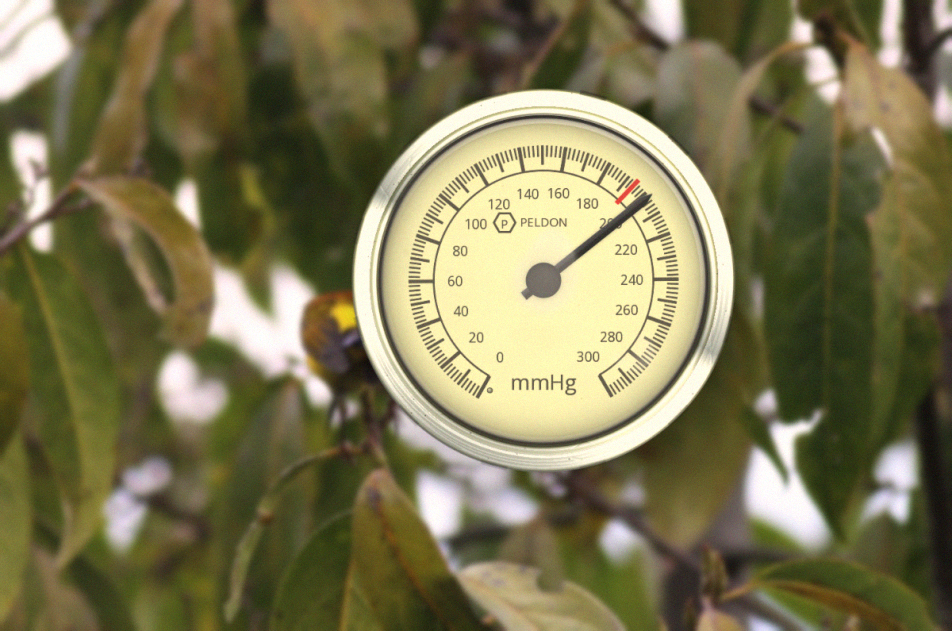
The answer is 202 mmHg
